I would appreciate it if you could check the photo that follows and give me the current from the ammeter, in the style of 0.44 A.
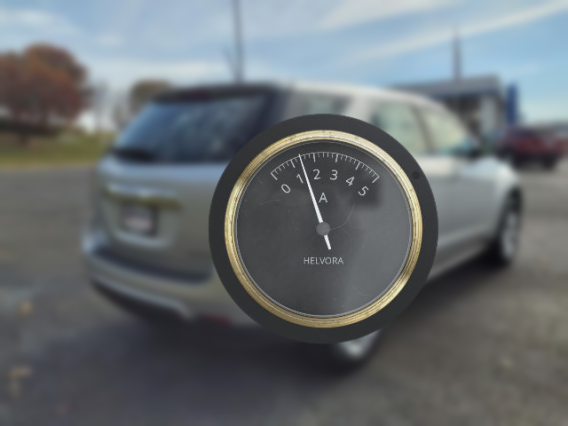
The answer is 1.4 A
